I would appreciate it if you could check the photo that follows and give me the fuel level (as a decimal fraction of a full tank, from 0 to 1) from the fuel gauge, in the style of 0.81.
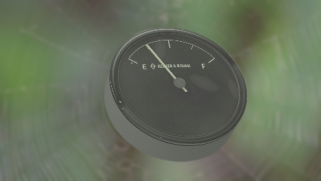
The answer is 0.25
